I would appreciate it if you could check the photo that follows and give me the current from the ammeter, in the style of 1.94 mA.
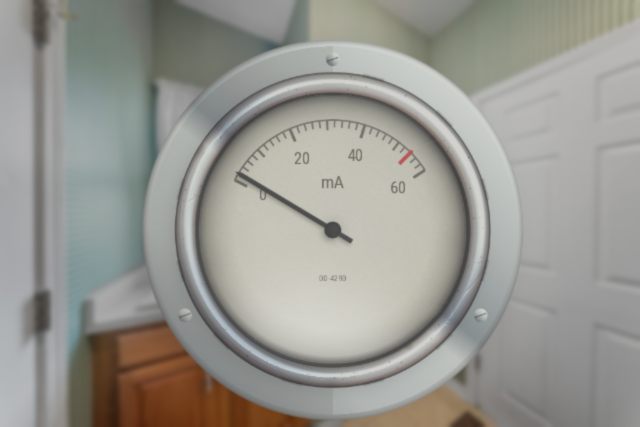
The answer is 2 mA
